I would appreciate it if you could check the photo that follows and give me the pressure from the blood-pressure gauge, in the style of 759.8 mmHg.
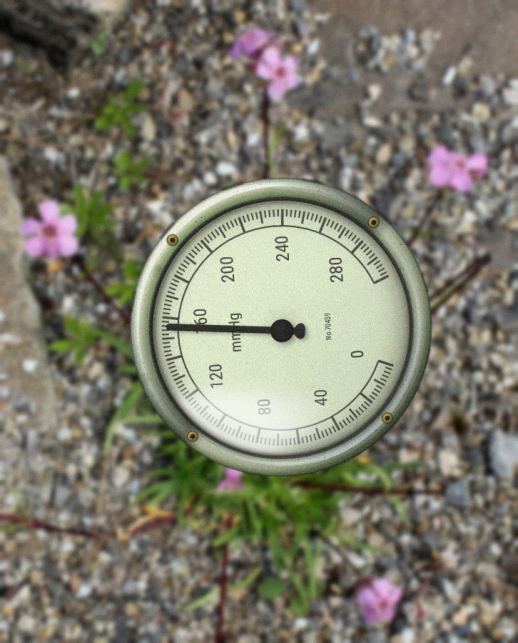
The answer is 156 mmHg
